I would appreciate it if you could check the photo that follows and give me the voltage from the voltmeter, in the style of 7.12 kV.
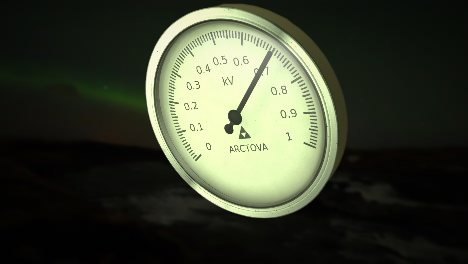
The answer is 0.7 kV
